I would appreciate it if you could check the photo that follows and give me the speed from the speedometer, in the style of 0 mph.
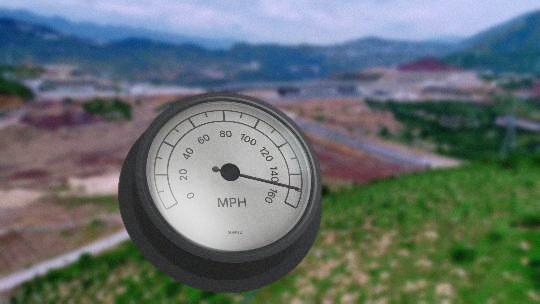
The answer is 150 mph
